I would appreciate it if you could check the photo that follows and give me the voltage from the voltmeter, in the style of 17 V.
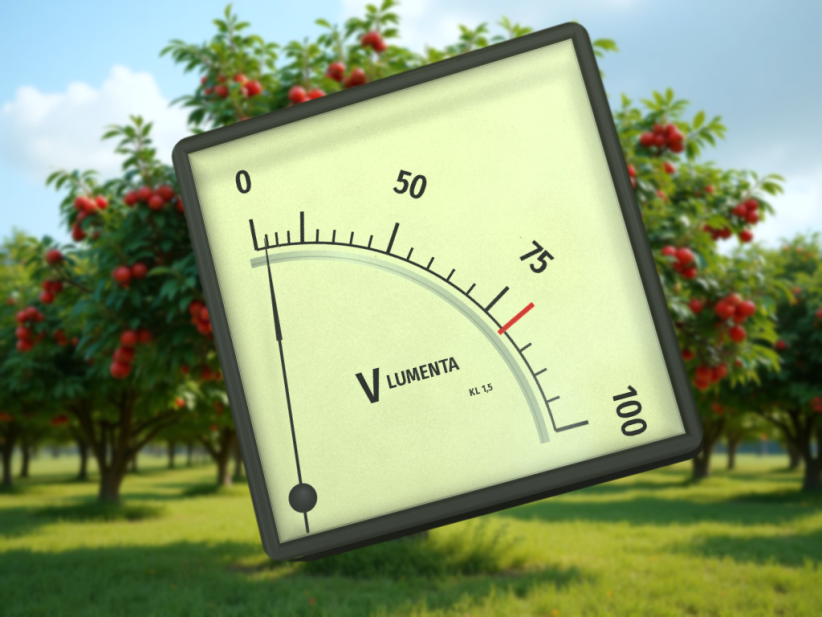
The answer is 10 V
